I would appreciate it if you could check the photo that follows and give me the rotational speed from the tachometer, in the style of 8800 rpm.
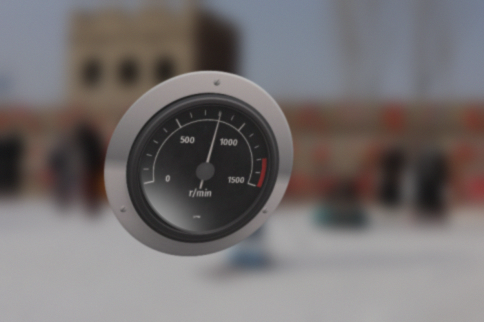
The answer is 800 rpm
